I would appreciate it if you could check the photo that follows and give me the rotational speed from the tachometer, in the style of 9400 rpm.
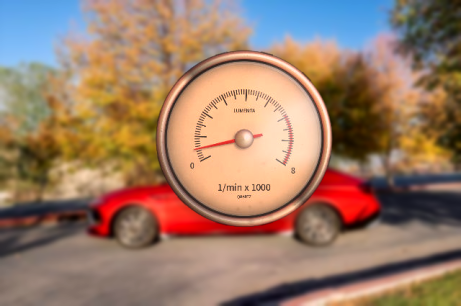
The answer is 500 rpm
